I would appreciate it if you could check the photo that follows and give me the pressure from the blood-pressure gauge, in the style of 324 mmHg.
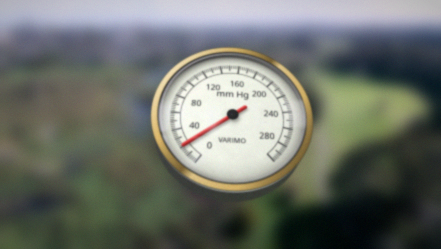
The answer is 20 mmHg
